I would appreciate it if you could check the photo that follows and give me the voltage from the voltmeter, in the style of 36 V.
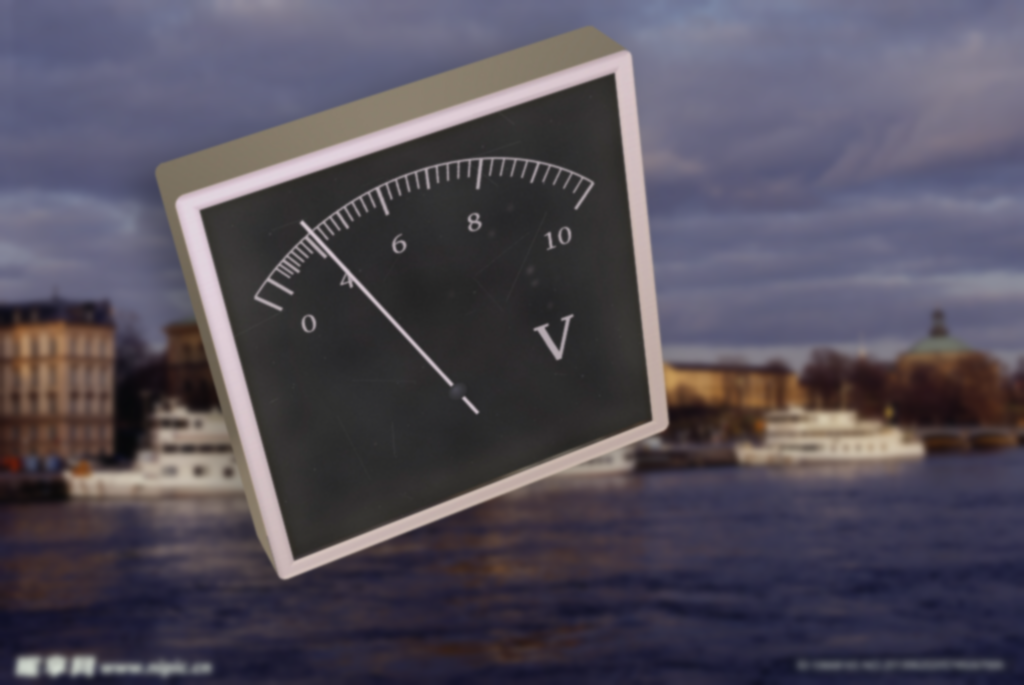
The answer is 4.2 V
